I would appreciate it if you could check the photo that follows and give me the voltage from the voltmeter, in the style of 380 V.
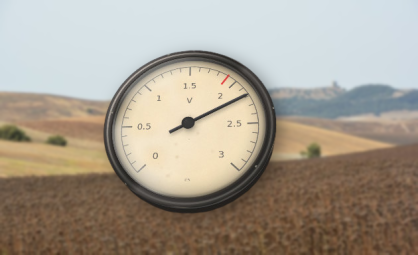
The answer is 2.2 V
